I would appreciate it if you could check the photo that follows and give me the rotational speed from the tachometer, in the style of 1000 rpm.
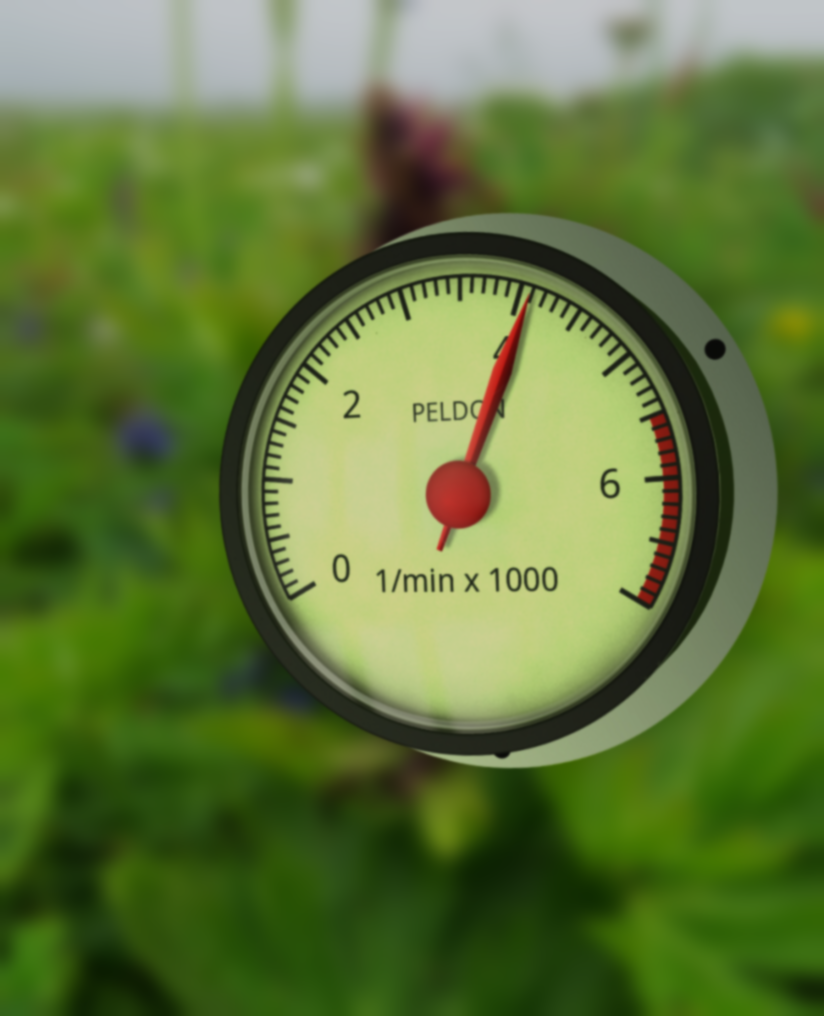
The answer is 4100 rpm
